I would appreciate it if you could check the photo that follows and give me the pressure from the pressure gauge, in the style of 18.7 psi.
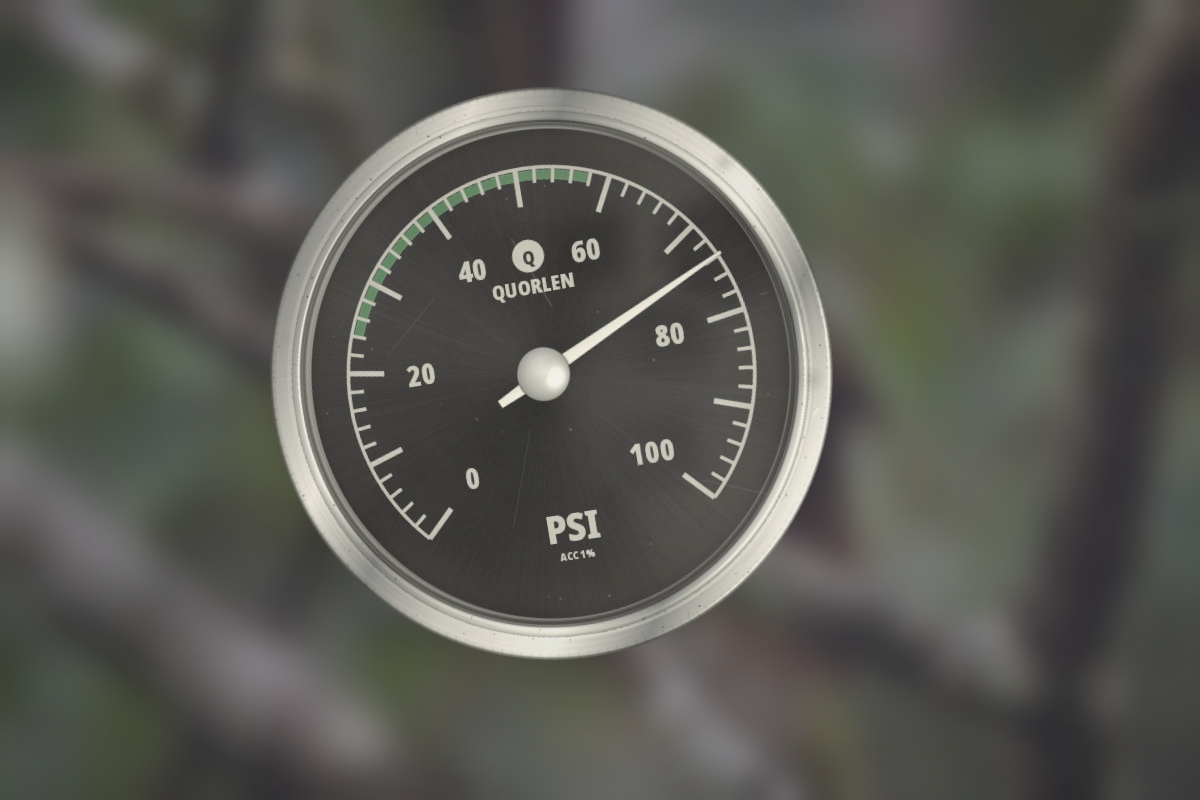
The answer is 74 psi
